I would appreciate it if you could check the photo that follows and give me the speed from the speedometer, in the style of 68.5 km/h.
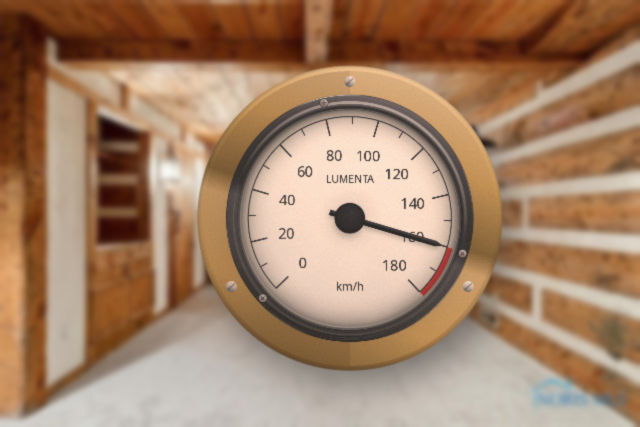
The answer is 160 km/h
